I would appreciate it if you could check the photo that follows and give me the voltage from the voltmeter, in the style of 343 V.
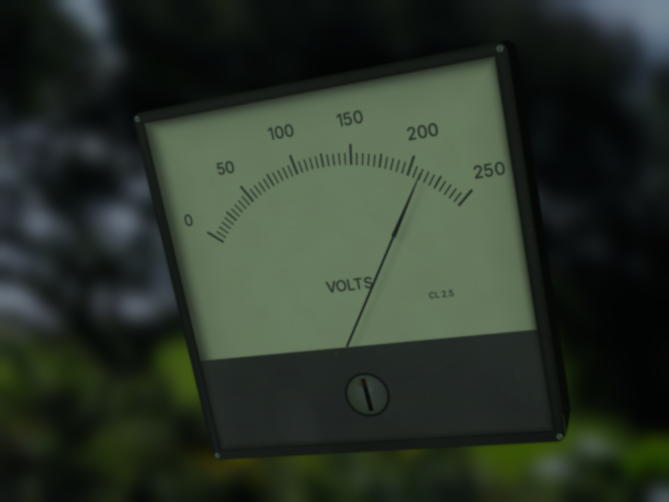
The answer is 210 V
